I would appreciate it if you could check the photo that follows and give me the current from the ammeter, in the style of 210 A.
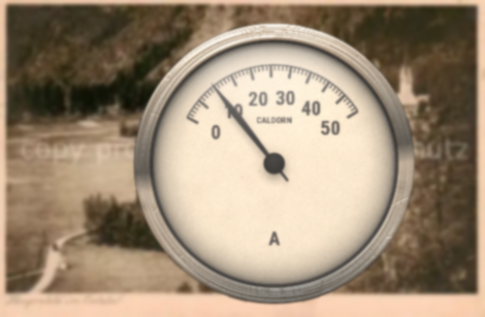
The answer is 10 A
